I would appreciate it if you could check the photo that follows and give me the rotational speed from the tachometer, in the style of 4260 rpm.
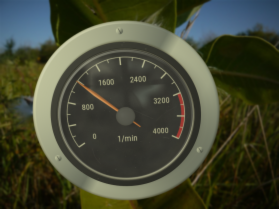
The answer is 1200 rpm
